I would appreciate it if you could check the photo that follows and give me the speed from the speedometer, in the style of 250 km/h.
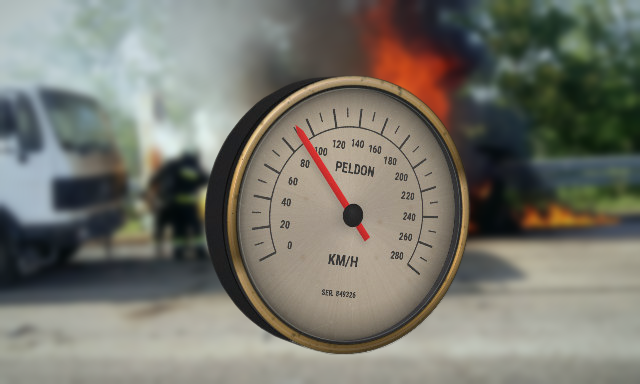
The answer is 90 km/h
